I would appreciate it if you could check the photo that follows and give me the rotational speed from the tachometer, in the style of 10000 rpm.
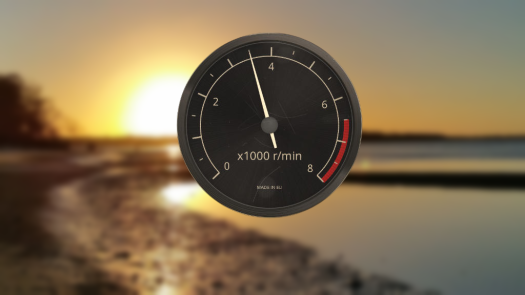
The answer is 3500 rpm
